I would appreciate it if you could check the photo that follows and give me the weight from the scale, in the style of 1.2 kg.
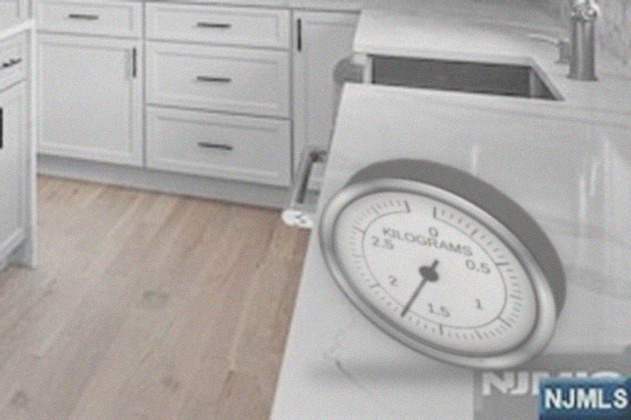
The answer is 1.75 kg
